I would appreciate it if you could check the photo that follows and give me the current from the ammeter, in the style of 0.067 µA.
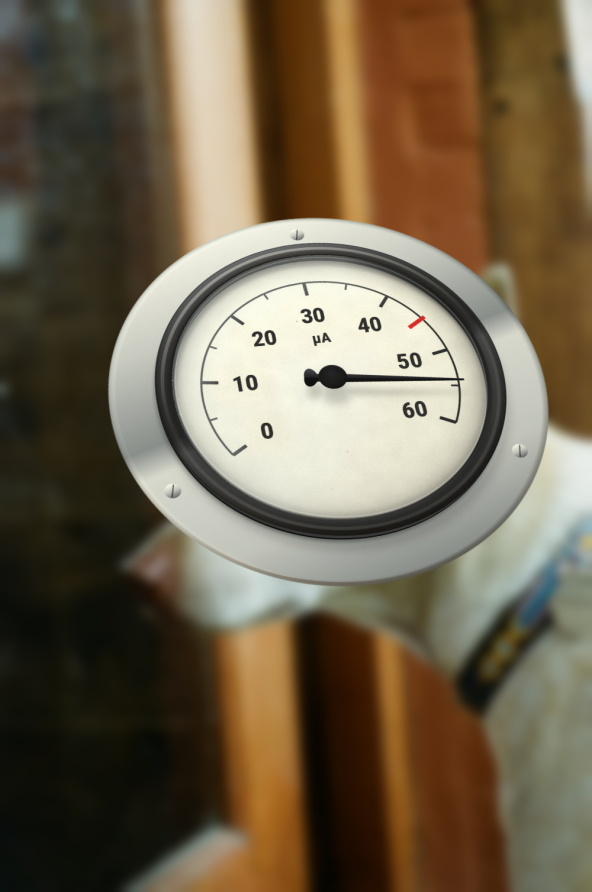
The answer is 55 µA
